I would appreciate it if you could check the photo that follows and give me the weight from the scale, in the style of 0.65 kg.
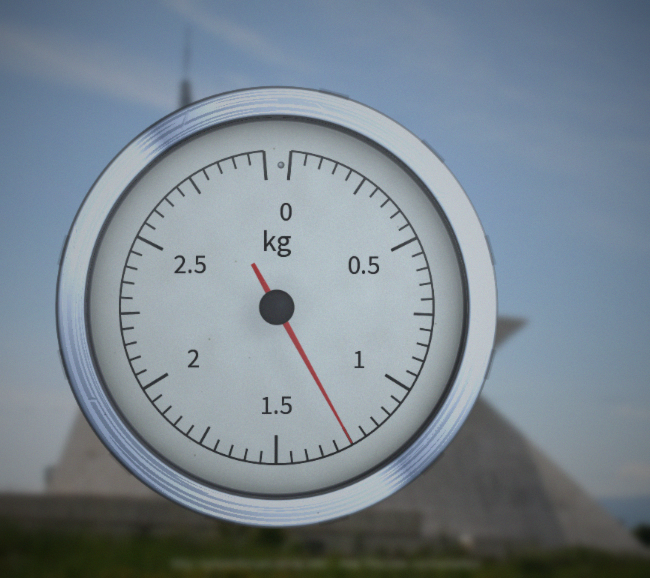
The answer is 1.25 kg
